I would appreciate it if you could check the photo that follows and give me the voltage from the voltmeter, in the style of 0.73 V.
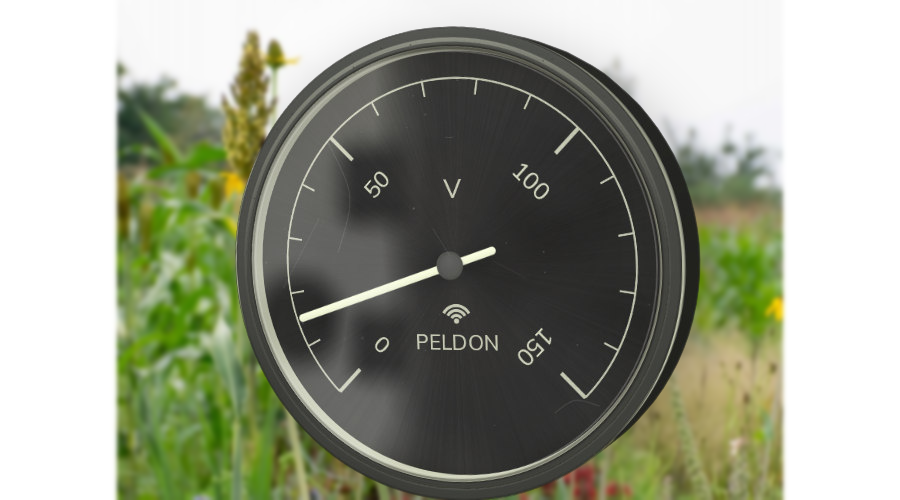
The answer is 15 V
